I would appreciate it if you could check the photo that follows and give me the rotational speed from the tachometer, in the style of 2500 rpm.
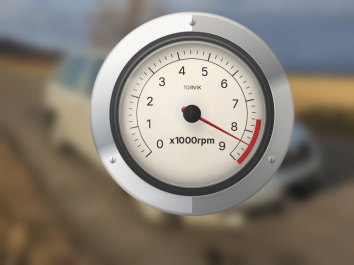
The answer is 8400 rpm
